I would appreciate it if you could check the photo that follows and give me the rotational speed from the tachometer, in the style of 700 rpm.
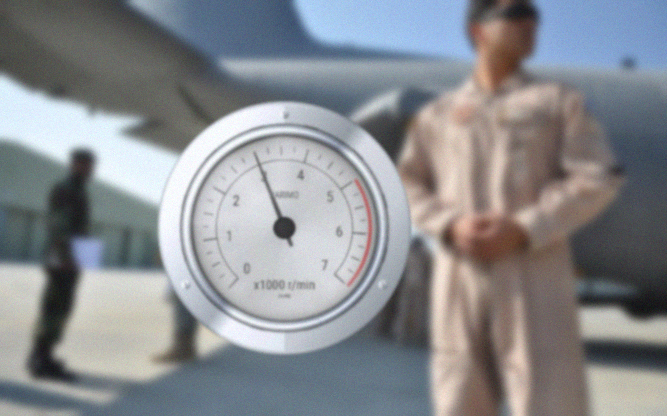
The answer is 3000 rpm
